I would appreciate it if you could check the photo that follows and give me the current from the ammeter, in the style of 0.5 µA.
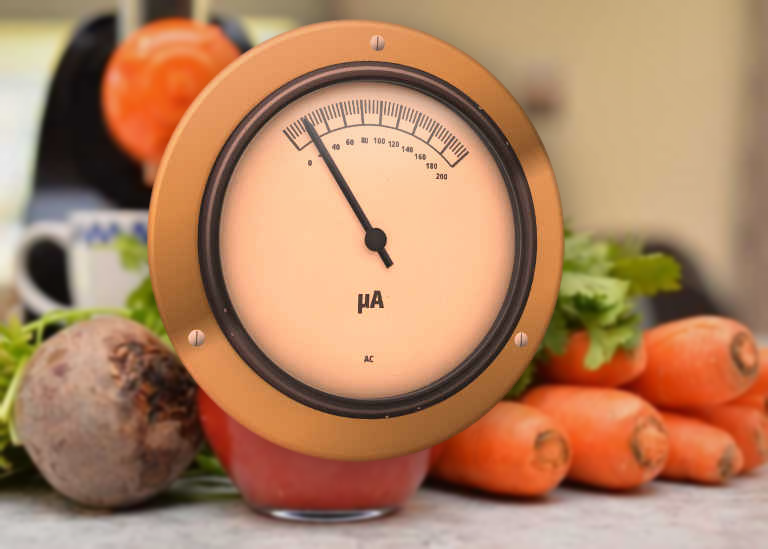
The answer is 20 µA
